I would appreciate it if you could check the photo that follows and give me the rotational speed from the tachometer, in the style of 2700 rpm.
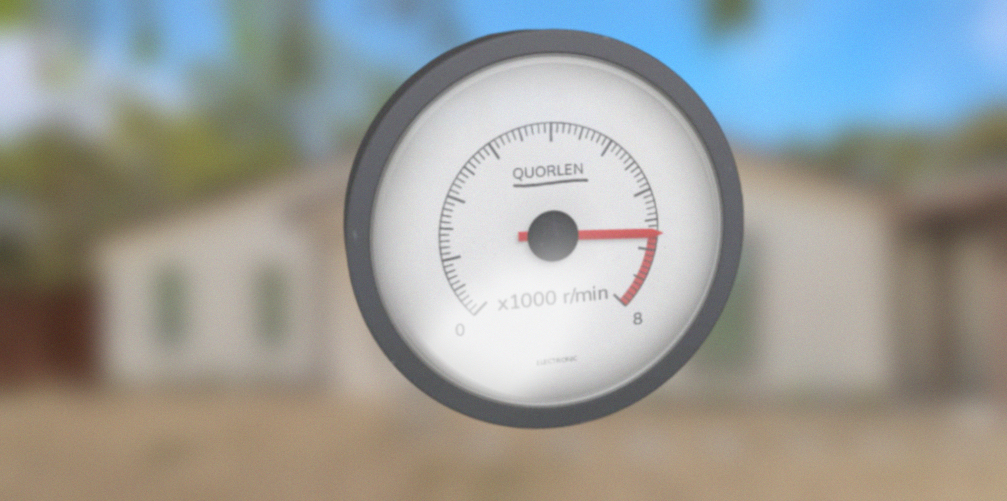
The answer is 6700 rpm
